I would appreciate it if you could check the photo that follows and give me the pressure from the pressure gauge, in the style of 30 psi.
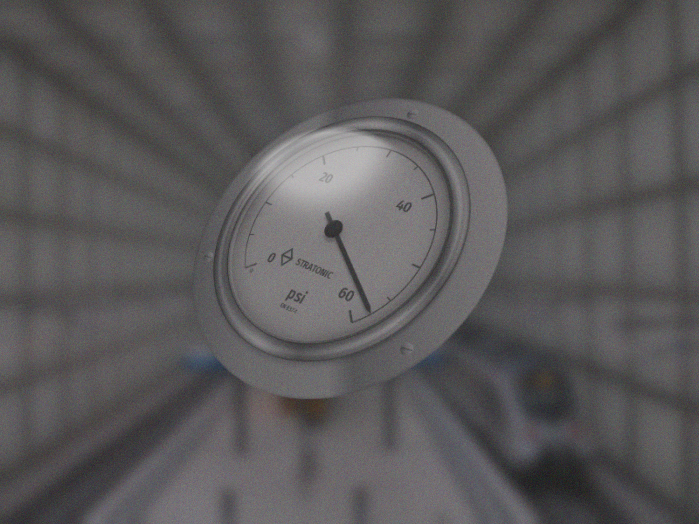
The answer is 57.5 psi
